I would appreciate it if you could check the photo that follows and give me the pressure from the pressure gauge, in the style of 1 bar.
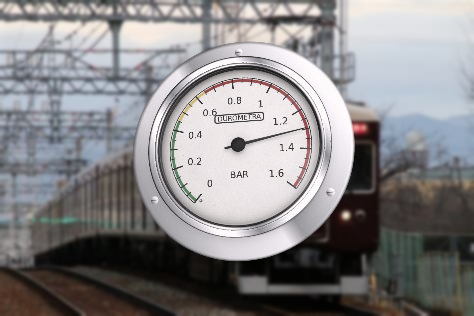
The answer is 1.3 bar
